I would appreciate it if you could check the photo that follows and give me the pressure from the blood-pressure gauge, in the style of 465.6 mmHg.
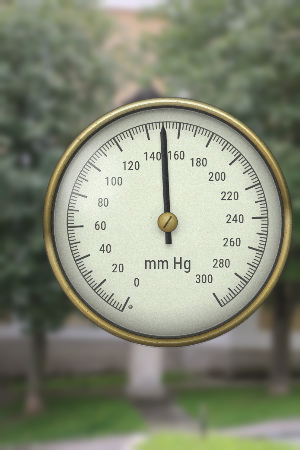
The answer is 150 mmHg
